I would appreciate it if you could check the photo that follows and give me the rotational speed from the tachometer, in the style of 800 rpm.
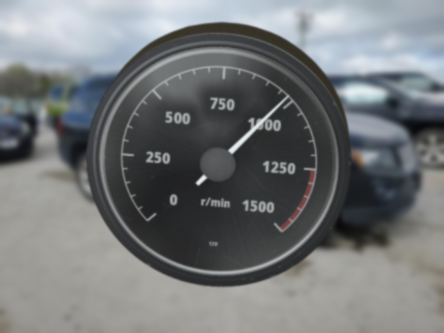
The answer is 975 rpm
